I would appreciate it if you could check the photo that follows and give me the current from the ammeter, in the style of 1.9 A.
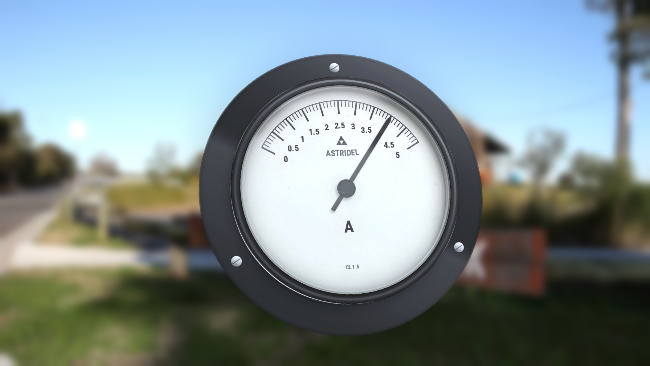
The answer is 4 A
